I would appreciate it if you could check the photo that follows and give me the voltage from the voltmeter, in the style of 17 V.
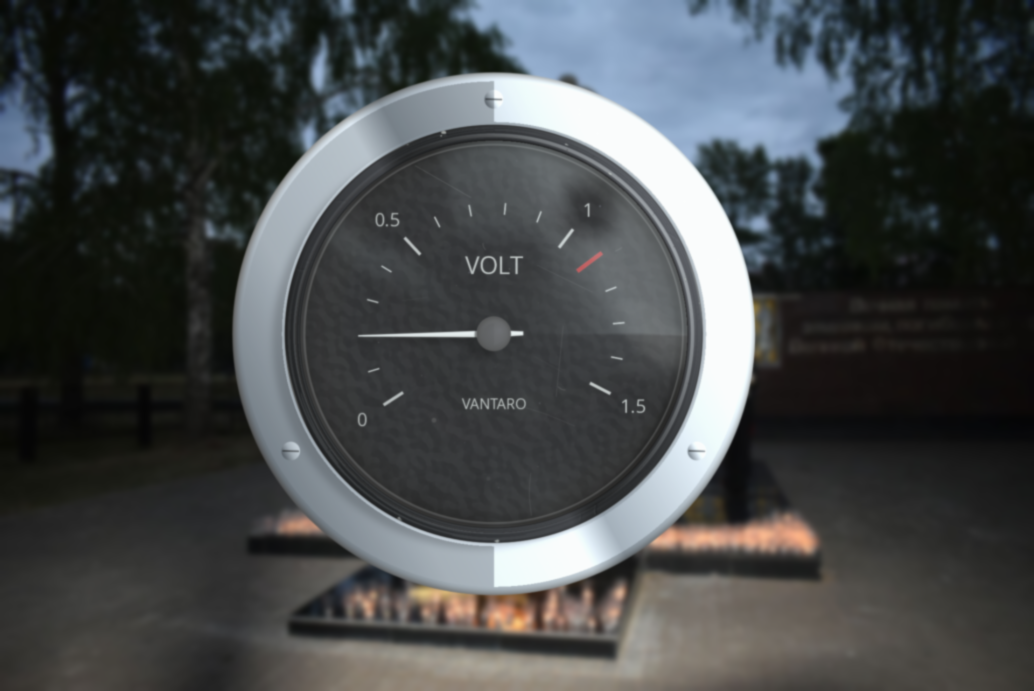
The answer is 0.2 V
